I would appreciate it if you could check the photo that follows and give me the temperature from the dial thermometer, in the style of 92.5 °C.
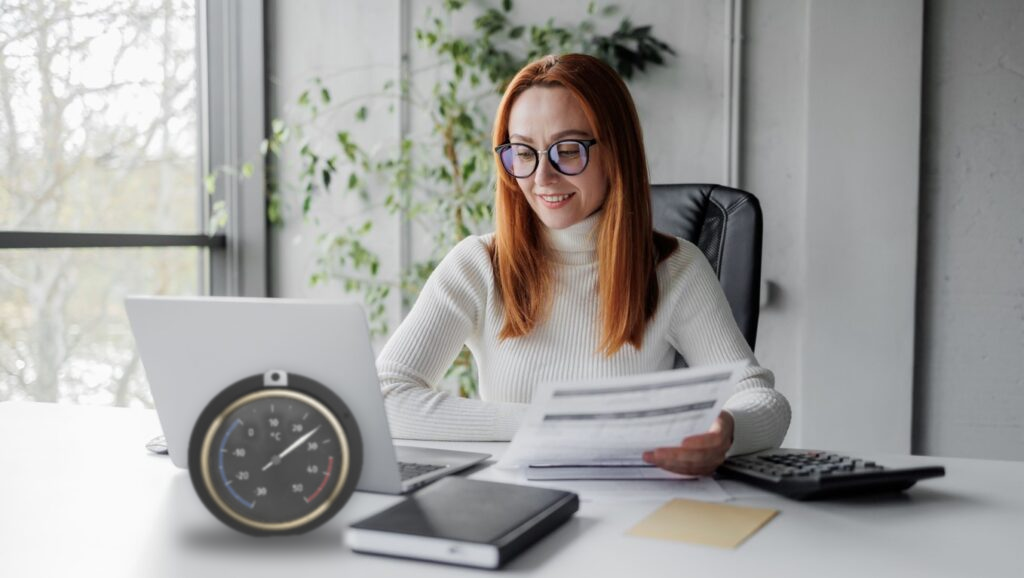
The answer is 25 °C
